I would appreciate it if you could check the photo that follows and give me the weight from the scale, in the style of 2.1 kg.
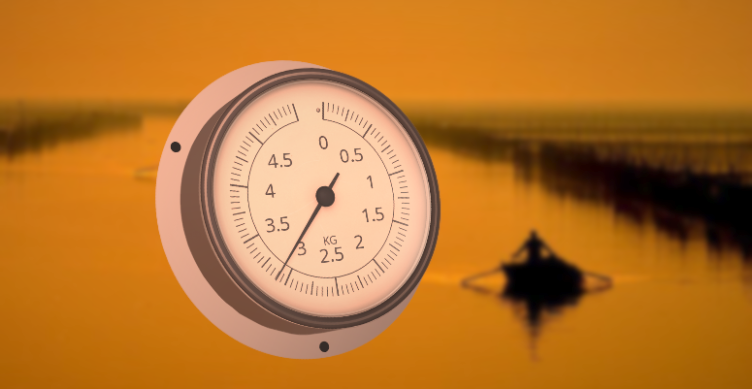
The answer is 3.1 kg
